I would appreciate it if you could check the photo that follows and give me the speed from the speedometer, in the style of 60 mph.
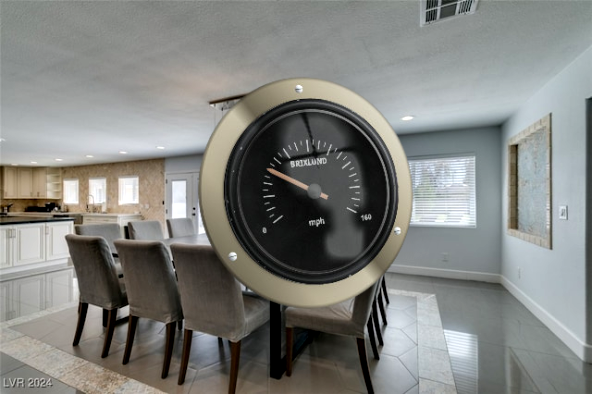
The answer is 40 mph
